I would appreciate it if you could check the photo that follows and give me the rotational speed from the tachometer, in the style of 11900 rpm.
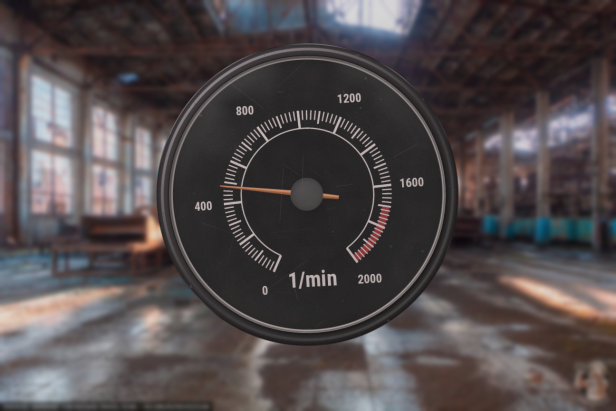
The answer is 480 rpm
